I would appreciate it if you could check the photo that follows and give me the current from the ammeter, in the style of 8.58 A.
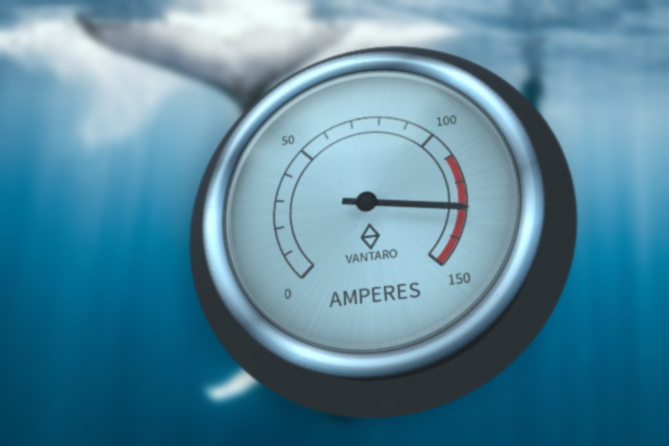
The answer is 130 A
